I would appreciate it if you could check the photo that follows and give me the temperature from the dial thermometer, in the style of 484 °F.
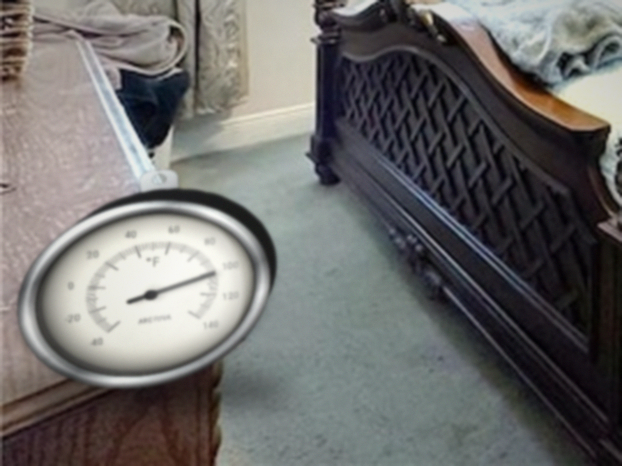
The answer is 100 °F
